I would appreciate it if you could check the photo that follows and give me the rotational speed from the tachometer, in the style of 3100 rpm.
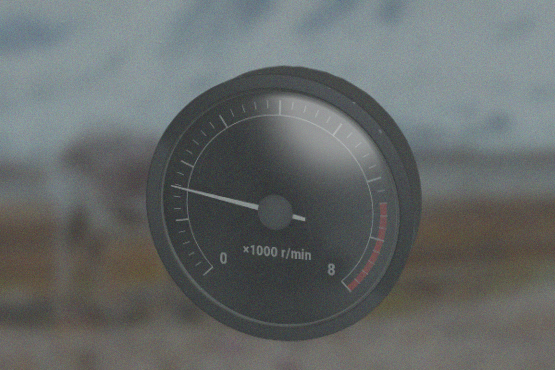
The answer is 1600 rpm
